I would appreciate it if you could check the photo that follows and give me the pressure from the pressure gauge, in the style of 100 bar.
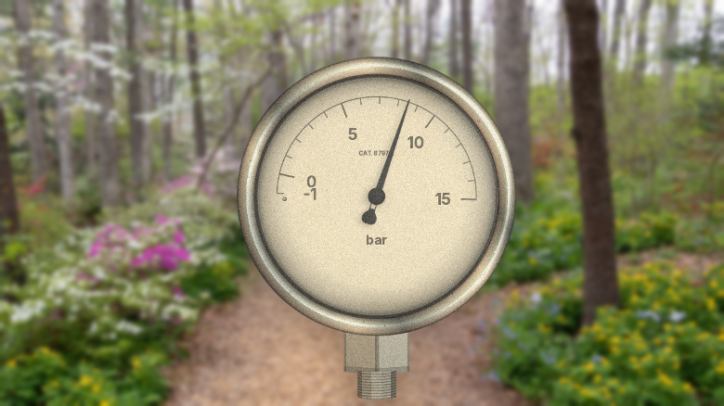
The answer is 8.5 bar
